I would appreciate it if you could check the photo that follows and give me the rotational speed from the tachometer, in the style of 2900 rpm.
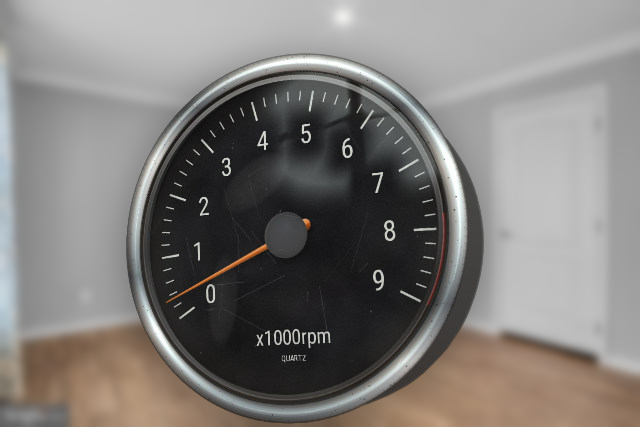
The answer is 300 rpm
